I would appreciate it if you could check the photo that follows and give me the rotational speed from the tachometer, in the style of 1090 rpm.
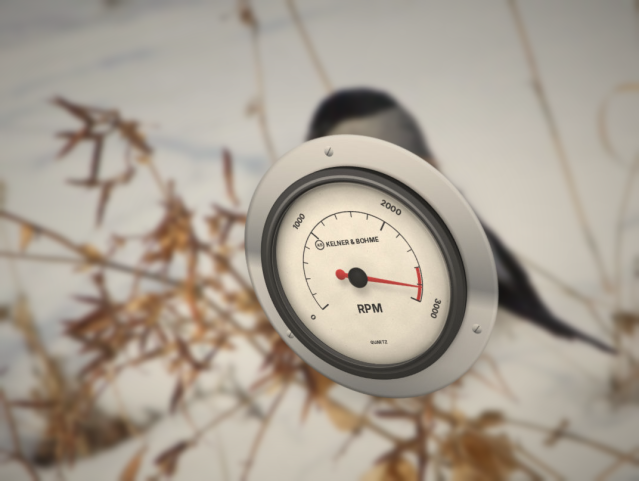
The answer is 2800 rpm
